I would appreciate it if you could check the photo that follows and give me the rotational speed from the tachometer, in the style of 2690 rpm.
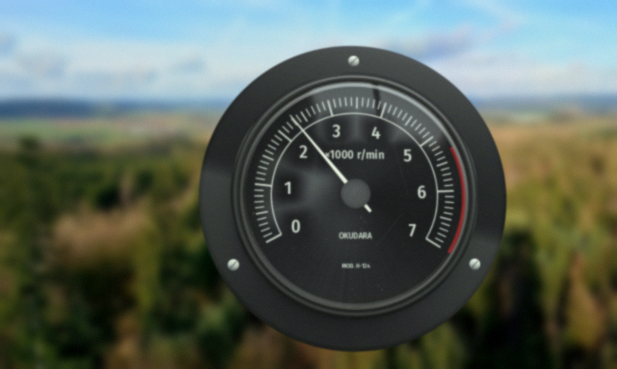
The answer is 2300 rpm
